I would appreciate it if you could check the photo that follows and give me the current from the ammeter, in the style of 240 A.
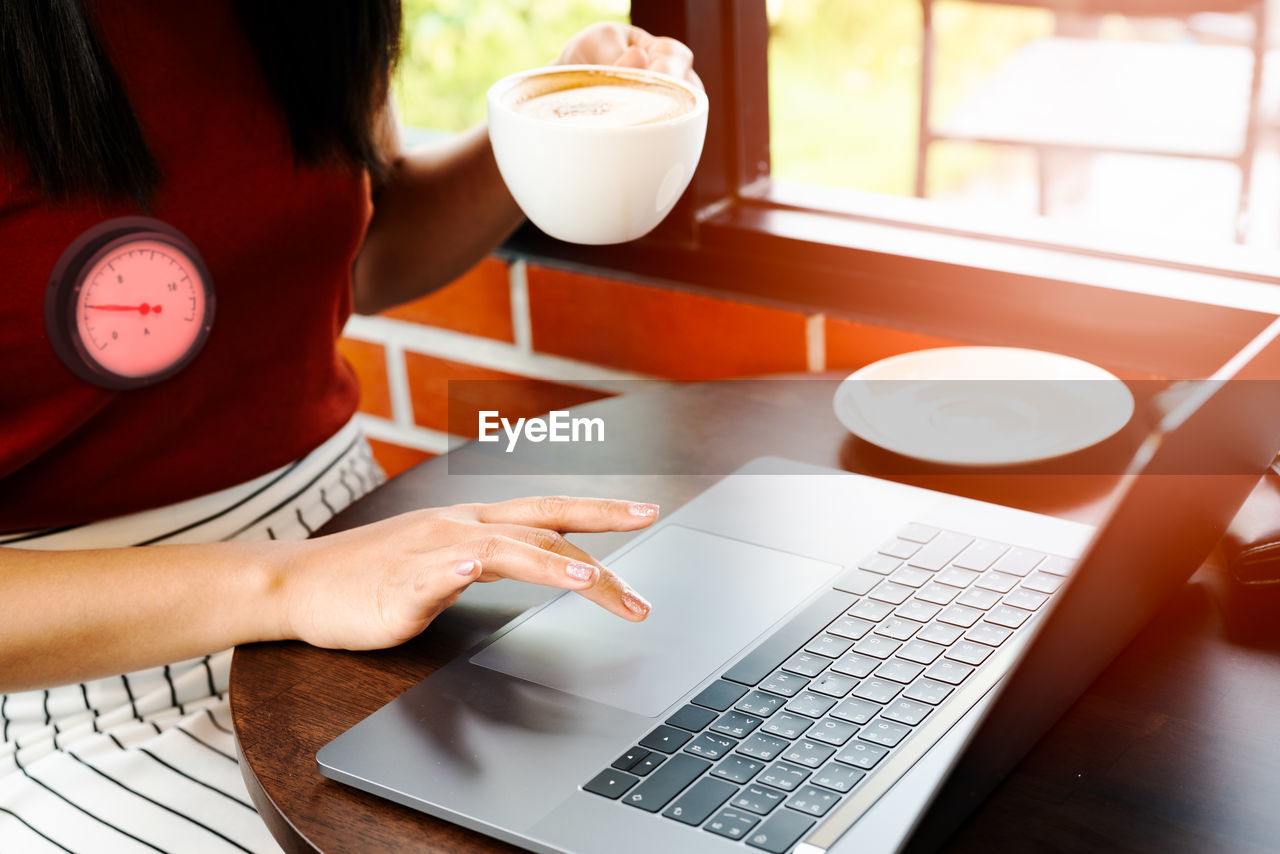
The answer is 4 A
